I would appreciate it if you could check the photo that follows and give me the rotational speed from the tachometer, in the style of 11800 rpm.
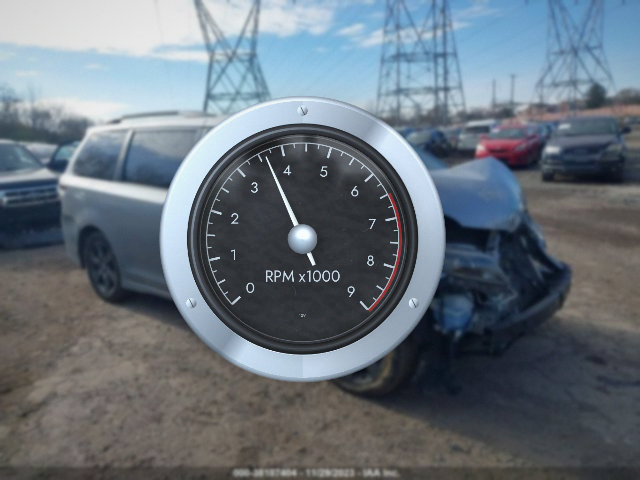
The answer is 3625 rpm
